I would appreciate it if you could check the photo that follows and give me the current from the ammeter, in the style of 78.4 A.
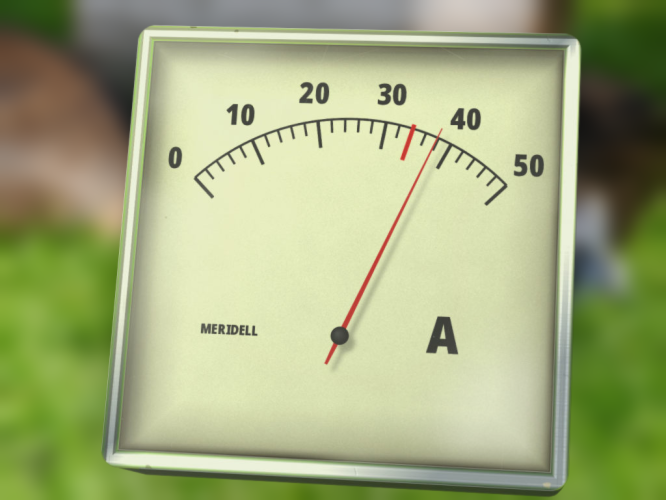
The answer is 38 A
